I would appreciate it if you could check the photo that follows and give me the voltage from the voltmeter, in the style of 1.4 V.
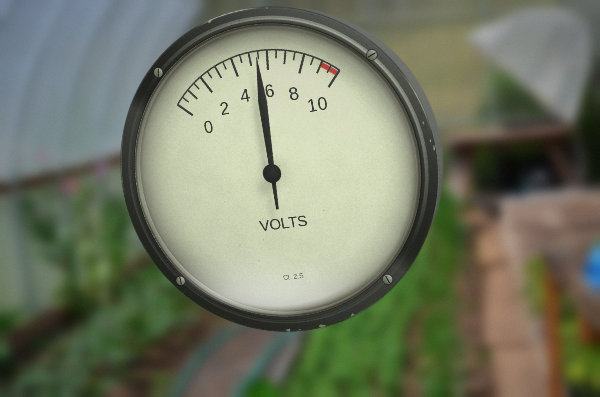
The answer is 5.5 V
